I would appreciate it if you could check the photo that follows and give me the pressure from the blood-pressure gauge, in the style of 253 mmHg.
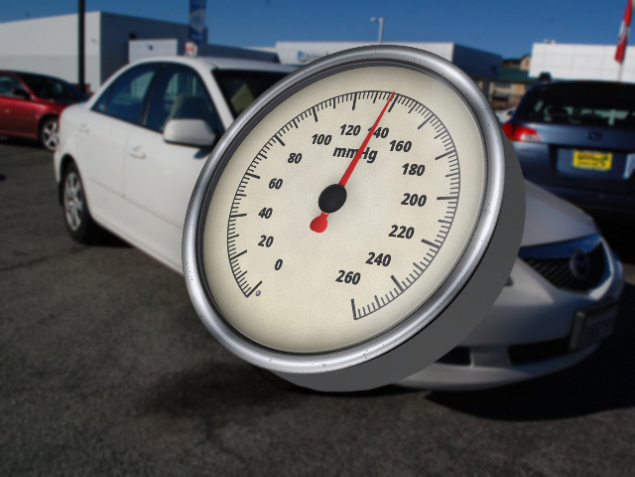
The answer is 140 mmHg
